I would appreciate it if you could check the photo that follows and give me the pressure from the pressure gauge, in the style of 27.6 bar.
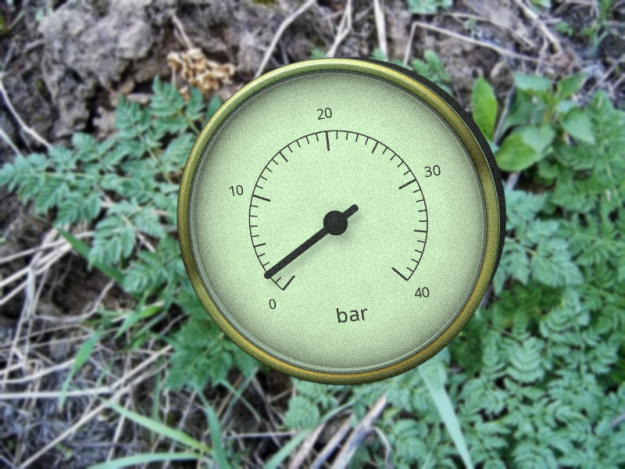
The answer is 2 bar
